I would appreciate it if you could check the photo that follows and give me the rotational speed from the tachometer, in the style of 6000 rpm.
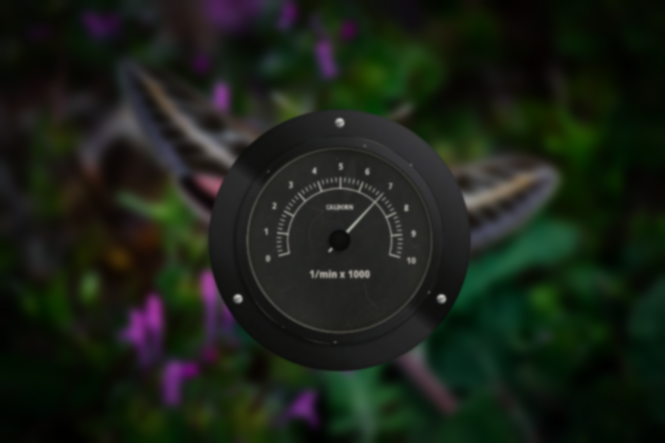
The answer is 7000 rpm
